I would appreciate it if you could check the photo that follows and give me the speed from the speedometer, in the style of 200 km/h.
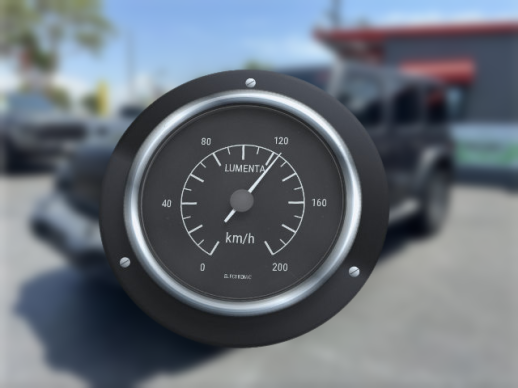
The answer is 125 km/h
